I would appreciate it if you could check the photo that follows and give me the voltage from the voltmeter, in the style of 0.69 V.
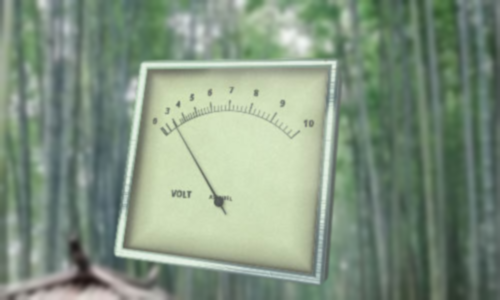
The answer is 3 V
